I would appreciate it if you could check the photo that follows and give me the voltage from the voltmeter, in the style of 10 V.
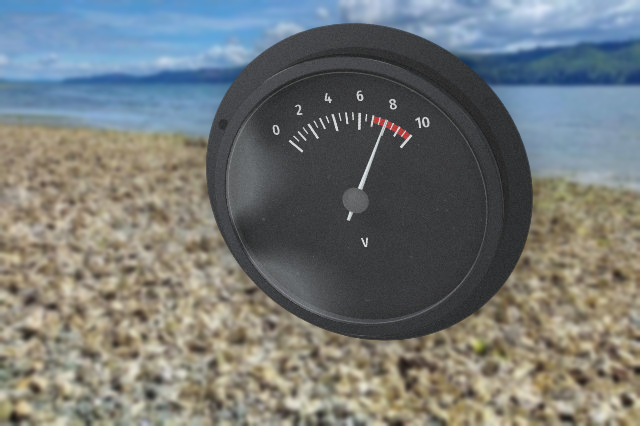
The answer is 8 V
